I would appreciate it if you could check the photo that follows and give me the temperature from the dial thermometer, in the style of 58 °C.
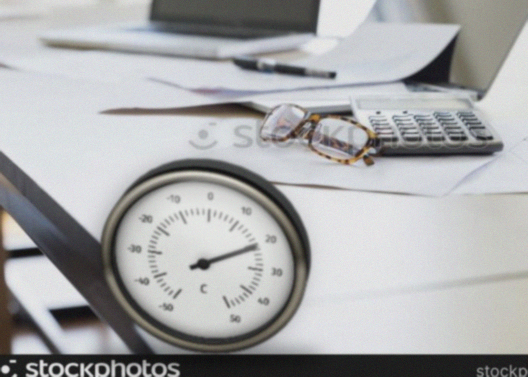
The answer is 20 °C
